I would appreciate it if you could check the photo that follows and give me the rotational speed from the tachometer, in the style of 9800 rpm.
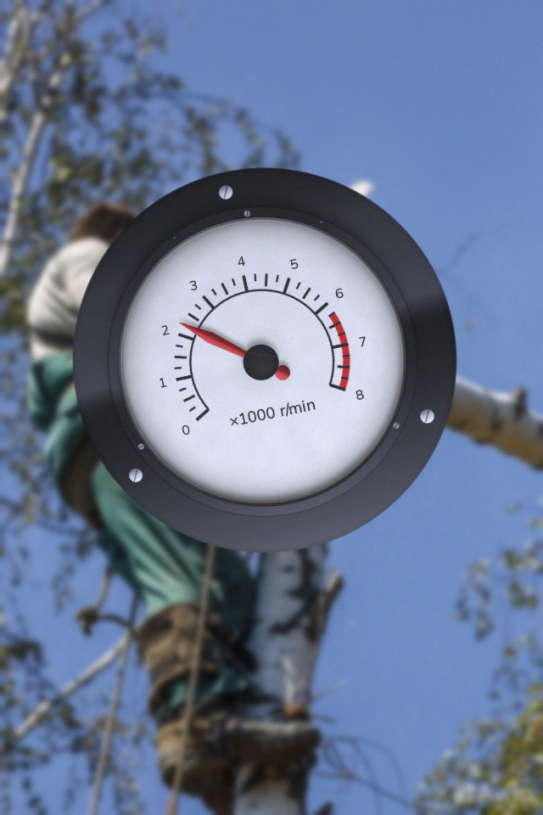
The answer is 2250 rpm
